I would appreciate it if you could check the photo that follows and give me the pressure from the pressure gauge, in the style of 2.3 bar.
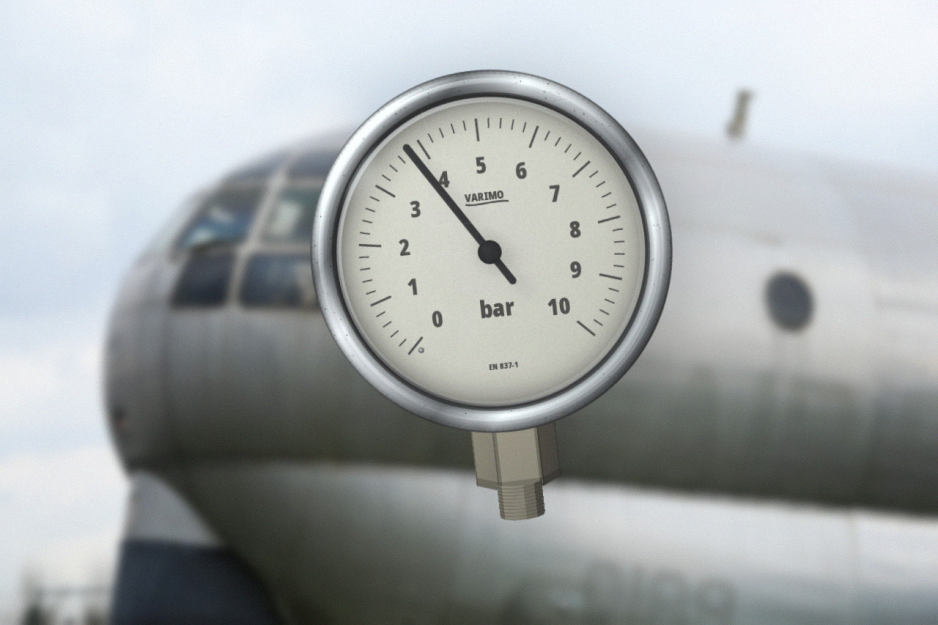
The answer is 3.8 bar
